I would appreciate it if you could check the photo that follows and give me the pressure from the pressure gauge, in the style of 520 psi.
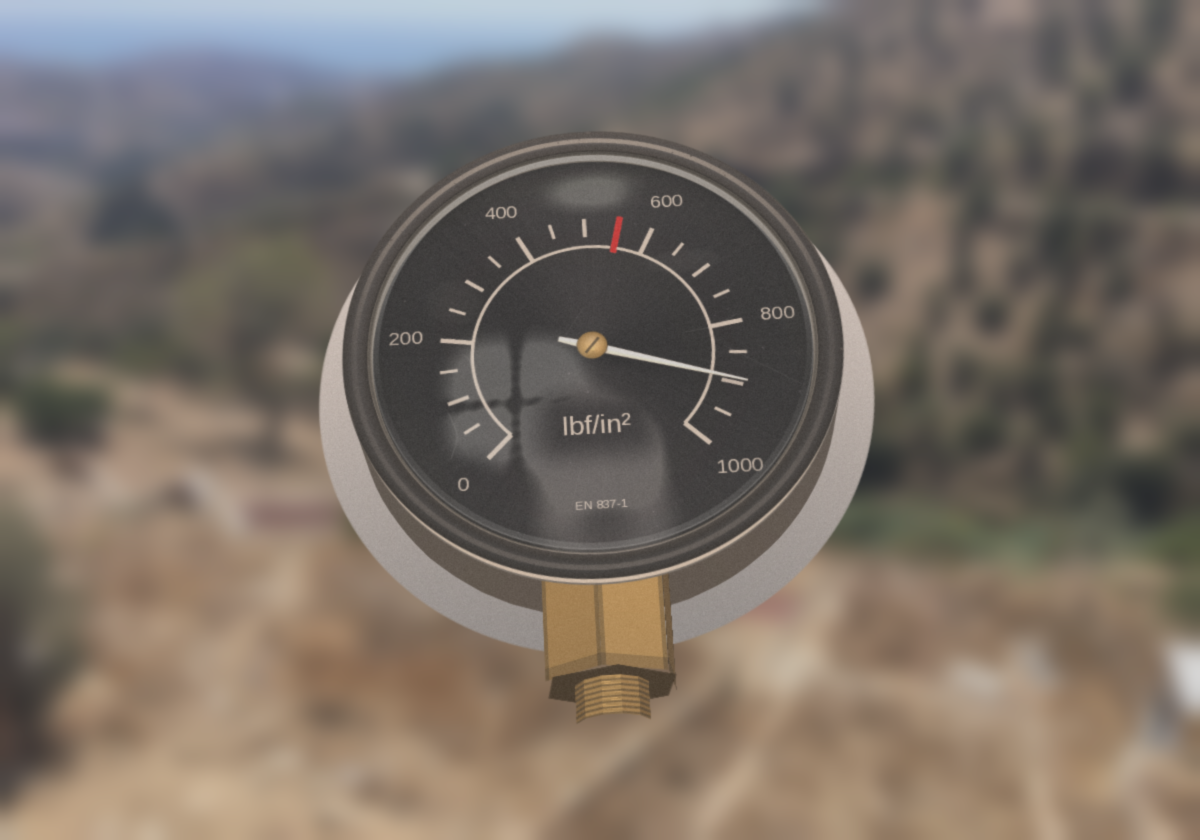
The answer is 900 psi
